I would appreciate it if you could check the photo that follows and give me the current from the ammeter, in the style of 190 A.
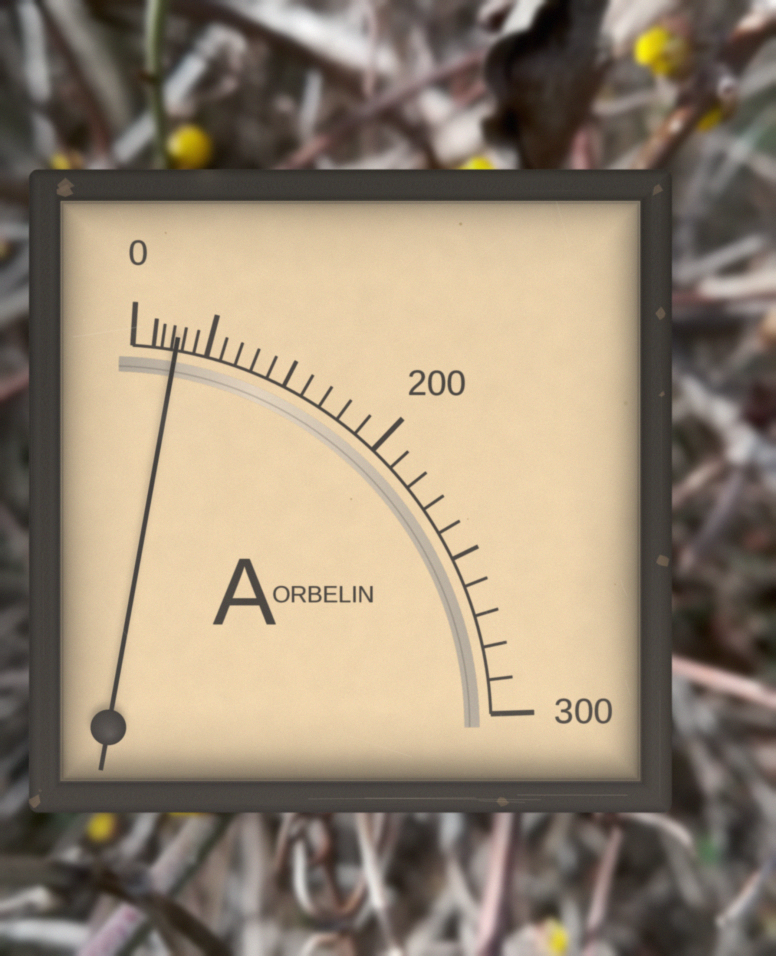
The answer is 75 A
